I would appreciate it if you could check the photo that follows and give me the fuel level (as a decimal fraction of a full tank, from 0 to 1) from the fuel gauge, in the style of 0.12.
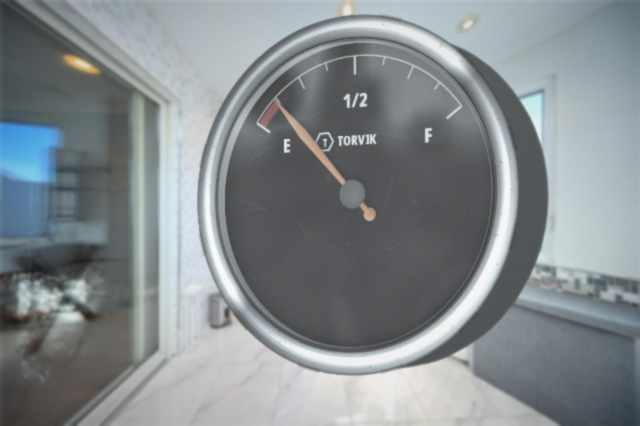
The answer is 0.125
